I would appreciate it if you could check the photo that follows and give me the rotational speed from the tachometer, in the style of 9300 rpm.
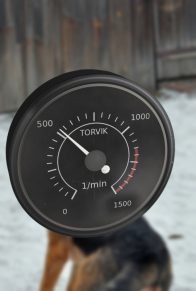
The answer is 525 rpm
